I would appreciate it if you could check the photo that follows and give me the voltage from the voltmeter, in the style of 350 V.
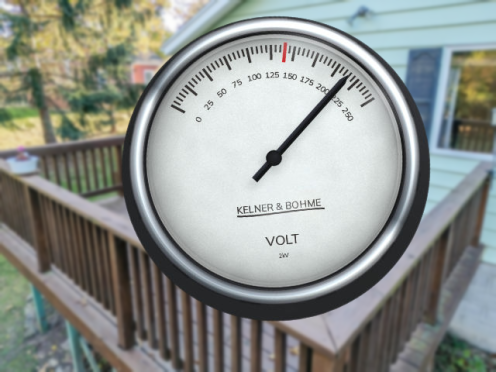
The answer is 215 V
